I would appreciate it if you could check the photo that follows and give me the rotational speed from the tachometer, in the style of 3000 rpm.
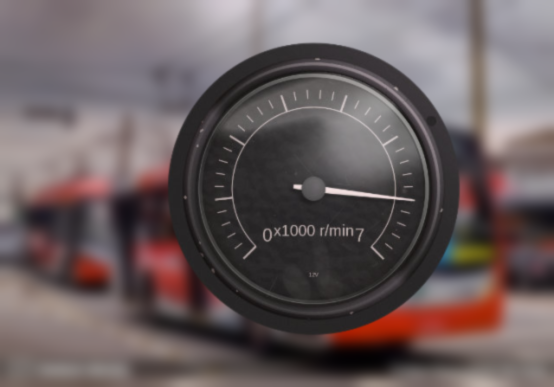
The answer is 6000 rpm
